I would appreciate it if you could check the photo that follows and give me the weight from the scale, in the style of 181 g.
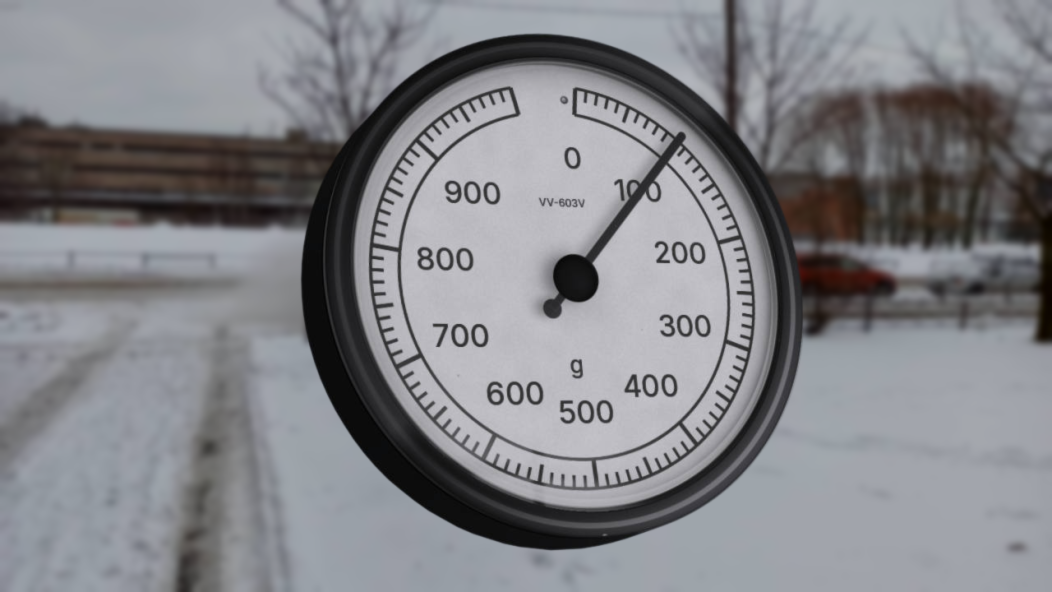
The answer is 100 g
